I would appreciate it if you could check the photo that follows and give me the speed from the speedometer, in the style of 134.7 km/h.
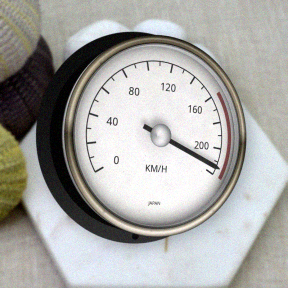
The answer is 215 km/h
